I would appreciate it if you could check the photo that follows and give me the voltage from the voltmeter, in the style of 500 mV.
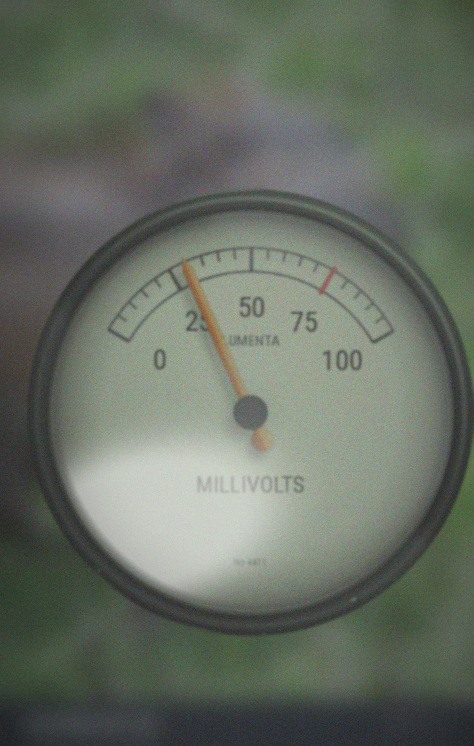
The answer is 30 mV
